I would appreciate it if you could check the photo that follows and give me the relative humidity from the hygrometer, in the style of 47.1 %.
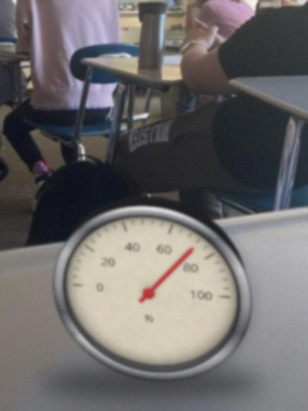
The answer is 72 %
